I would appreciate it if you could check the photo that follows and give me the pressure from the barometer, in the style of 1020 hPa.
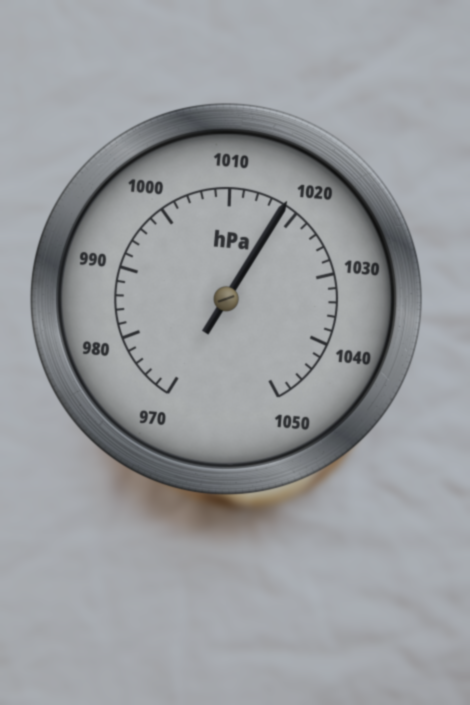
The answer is 1018 hPa
